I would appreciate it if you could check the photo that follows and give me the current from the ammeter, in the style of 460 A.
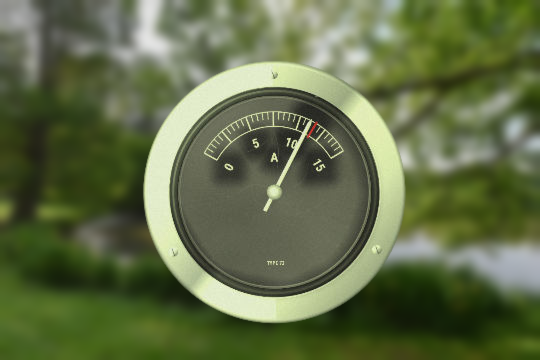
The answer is 11 A
